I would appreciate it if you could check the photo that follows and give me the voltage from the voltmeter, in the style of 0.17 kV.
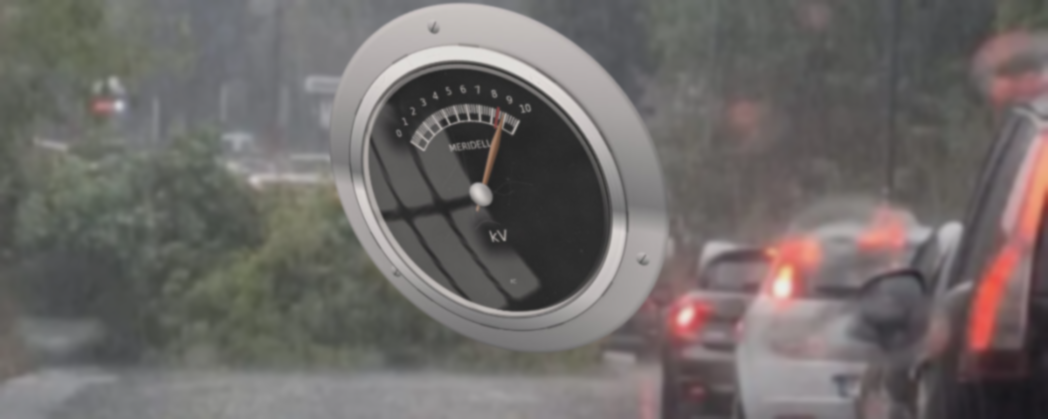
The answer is 9 kV
